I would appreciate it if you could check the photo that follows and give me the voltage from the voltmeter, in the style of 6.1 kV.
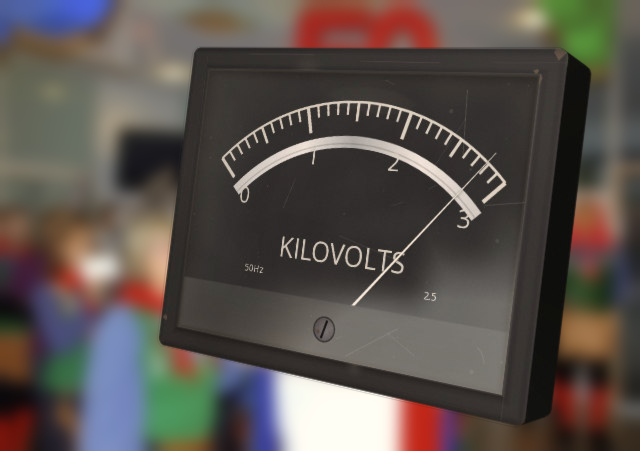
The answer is 2.8 kV
